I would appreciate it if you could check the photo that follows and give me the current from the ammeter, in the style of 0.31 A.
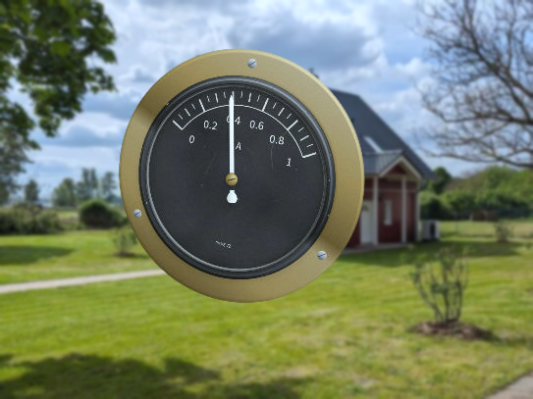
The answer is 0.4 A
